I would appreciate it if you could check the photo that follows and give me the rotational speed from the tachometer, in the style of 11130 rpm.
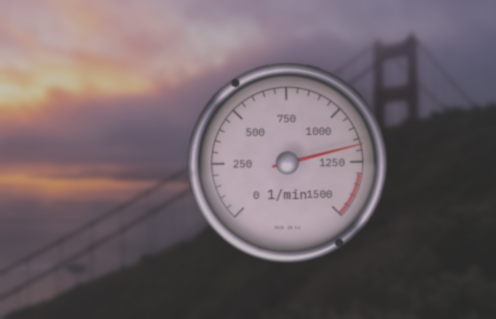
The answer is 1175 rpm
